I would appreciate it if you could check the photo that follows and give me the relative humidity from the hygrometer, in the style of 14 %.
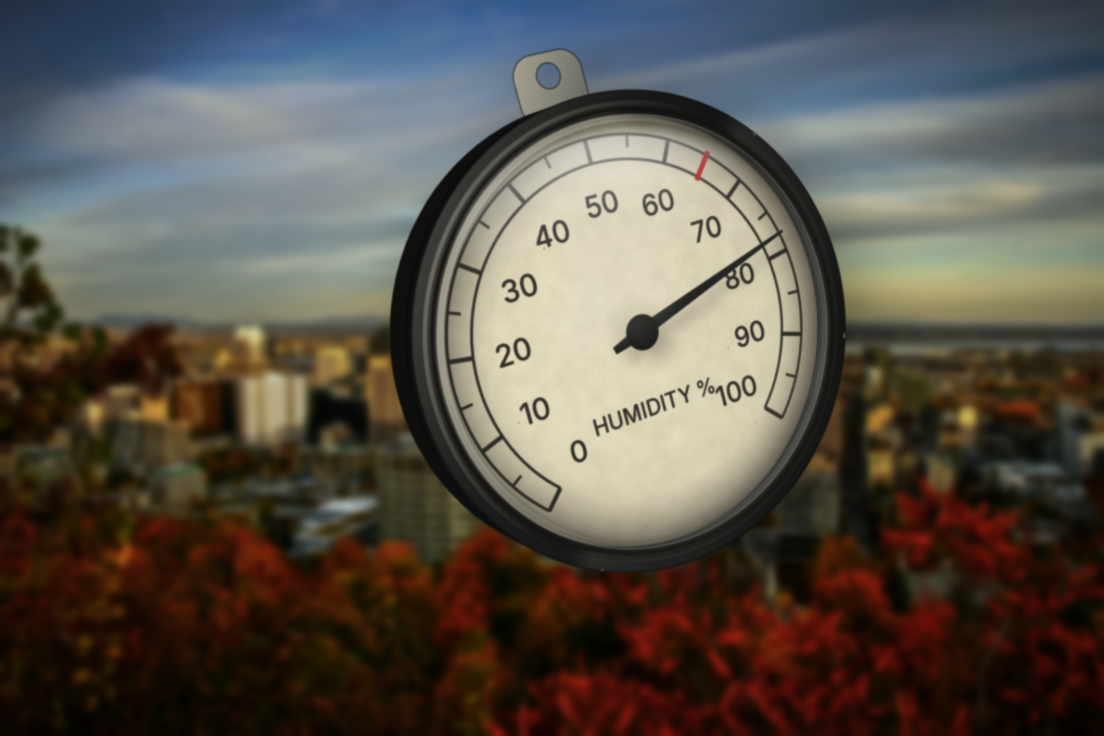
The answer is 77.5 %
